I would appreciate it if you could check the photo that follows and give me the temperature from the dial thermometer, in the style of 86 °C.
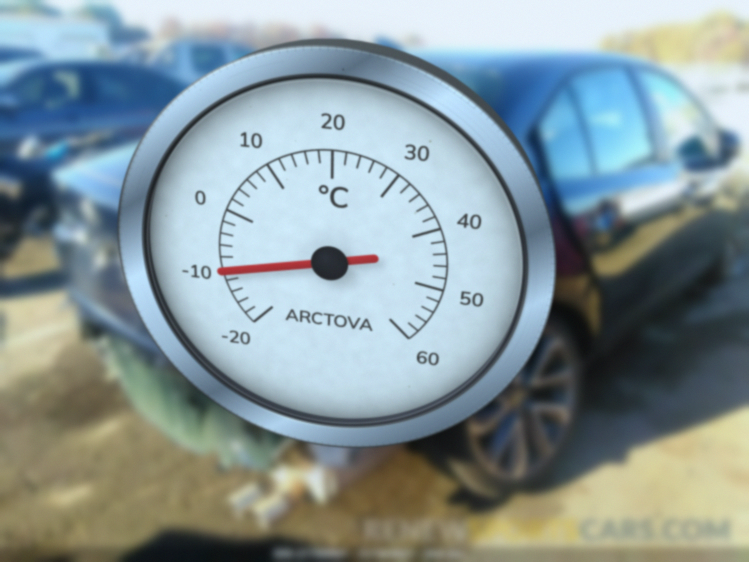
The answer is -10 °C
